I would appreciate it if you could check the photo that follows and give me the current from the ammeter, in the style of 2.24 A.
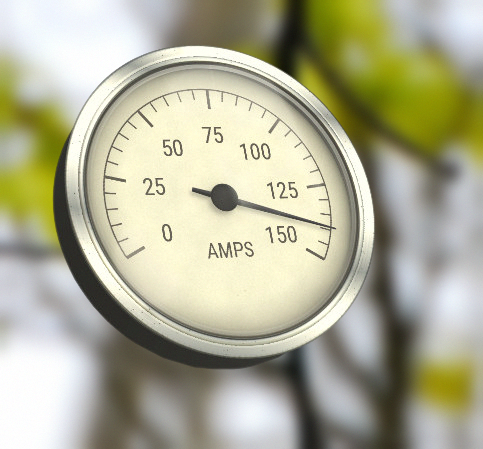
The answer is 140 A
